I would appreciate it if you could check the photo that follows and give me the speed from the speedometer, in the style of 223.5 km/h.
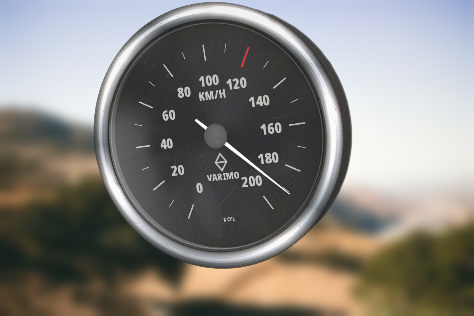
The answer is 190 km/h
